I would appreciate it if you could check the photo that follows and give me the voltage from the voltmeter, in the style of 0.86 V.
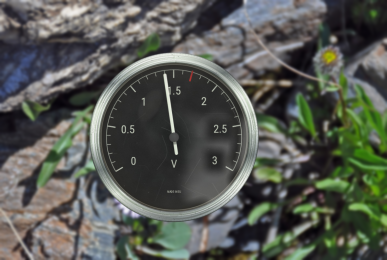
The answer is 1.4 V
